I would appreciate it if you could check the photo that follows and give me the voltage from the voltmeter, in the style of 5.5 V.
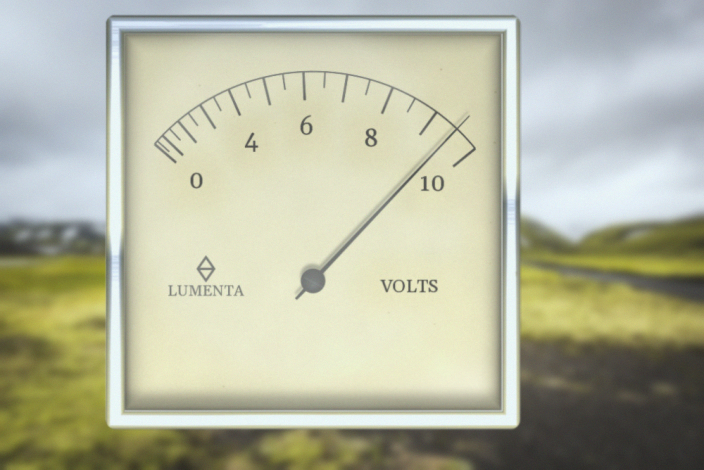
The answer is 9.5 V
